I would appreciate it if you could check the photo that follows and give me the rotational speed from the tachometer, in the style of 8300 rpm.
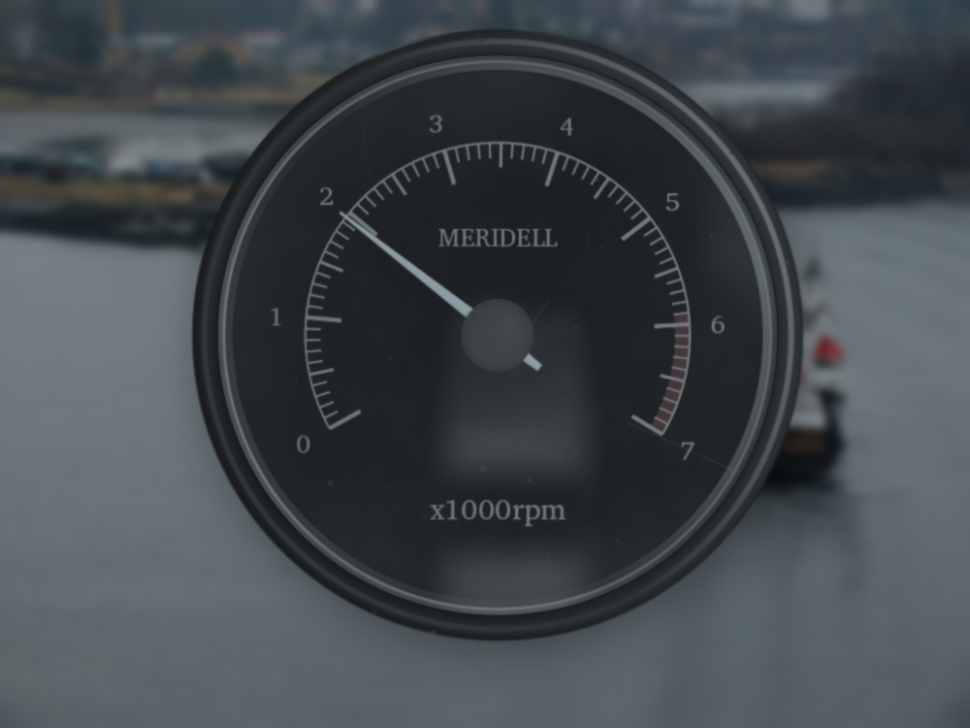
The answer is 1950 rpm
